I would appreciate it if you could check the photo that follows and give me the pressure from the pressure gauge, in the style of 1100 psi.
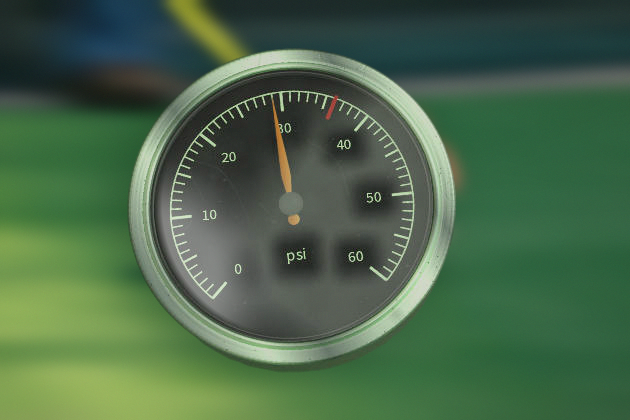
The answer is 29 psi
